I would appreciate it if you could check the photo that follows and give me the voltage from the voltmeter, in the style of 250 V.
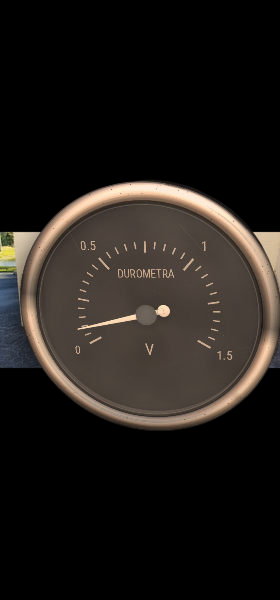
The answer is 0.1 V
